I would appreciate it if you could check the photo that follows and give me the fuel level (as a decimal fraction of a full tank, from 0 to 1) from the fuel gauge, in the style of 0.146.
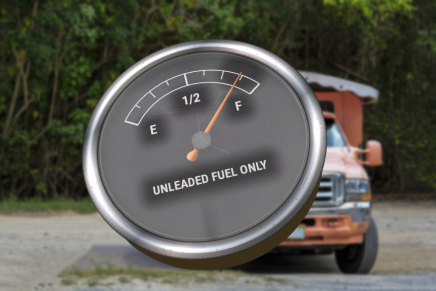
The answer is 0.875
